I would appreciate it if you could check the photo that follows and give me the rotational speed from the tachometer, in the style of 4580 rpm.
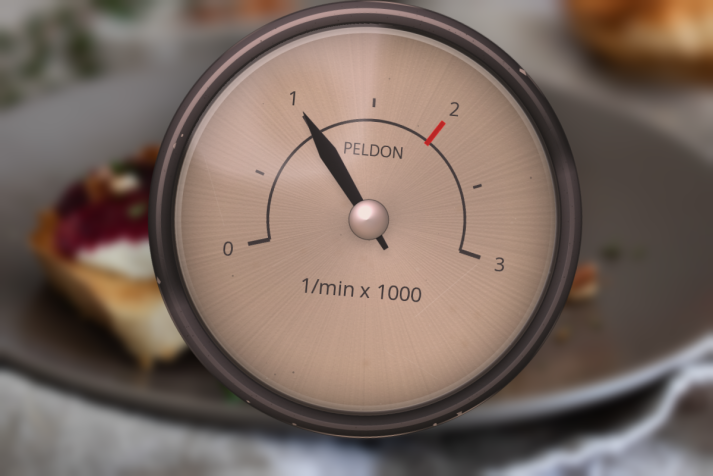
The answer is 1000 rpm
